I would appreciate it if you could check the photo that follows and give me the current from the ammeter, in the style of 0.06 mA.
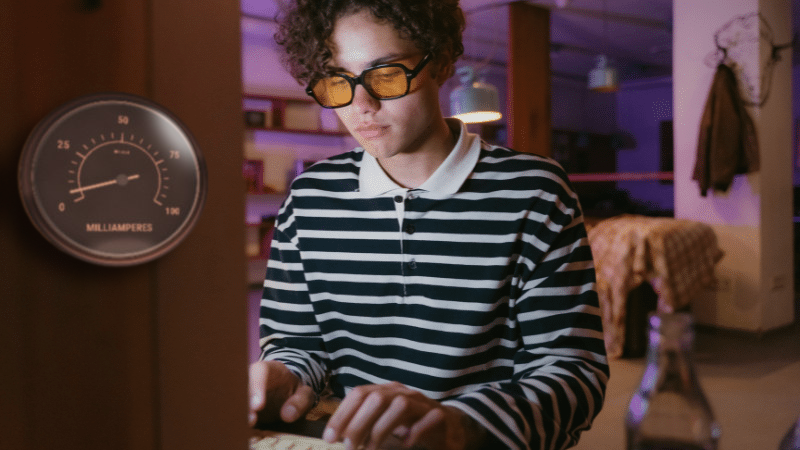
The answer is 5 mA
